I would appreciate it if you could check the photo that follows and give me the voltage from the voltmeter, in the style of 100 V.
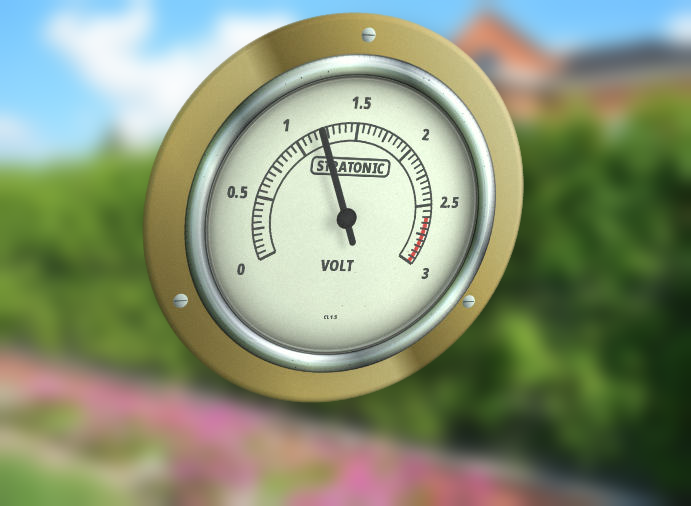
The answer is 1.2 V
